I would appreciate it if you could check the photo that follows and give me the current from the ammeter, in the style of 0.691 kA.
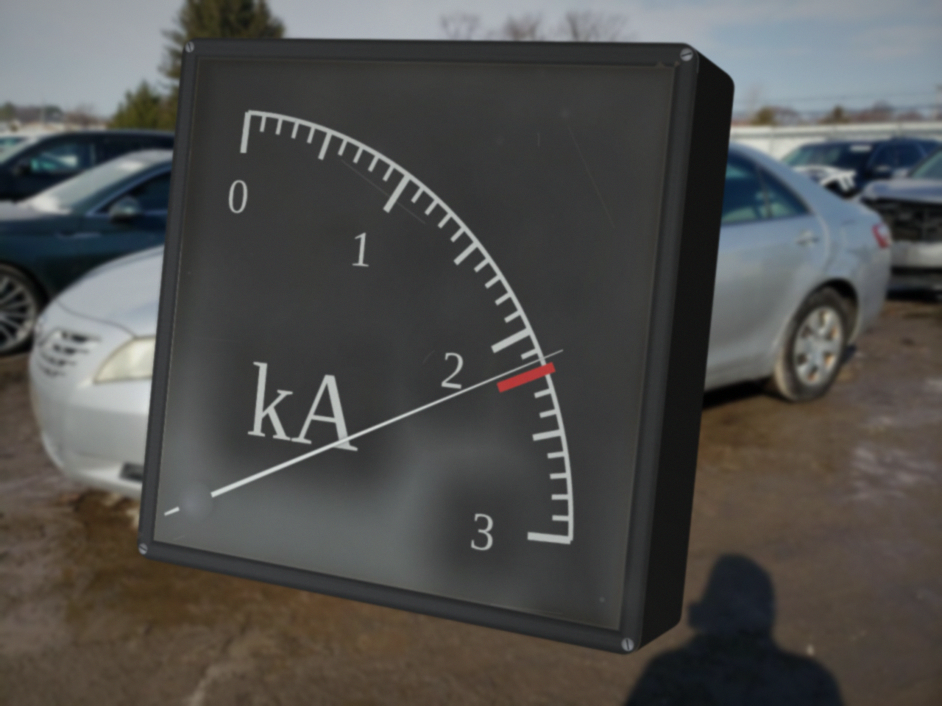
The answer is 2.15 kA
